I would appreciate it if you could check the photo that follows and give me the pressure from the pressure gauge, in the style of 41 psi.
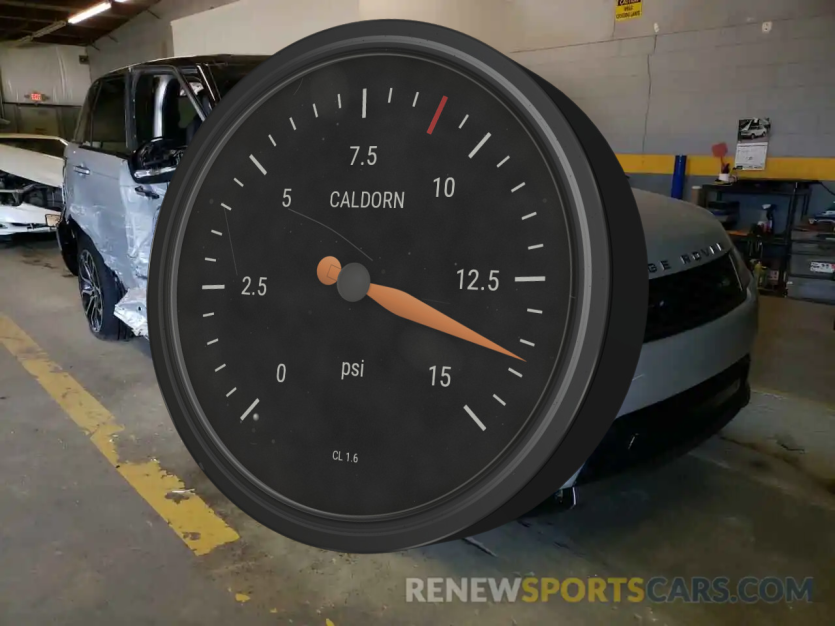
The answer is 13.75 psi
